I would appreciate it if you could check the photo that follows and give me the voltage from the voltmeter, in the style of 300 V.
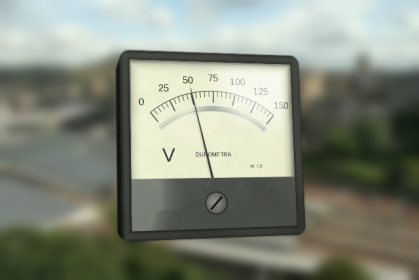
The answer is 50 V
